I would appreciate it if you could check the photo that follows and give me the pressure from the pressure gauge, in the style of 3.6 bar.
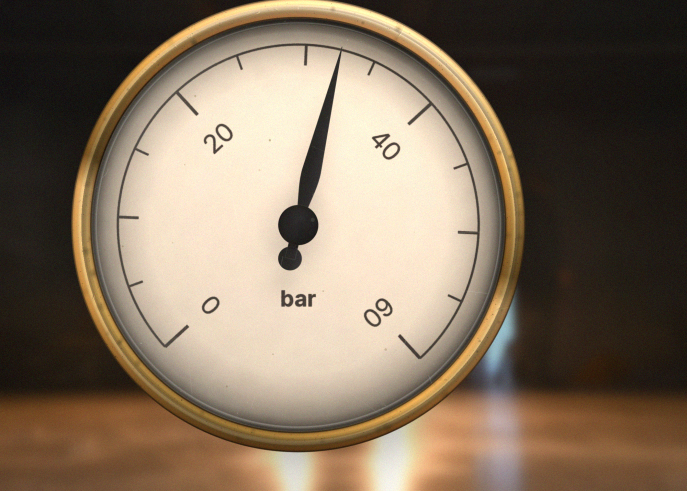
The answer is 32.5 bar
